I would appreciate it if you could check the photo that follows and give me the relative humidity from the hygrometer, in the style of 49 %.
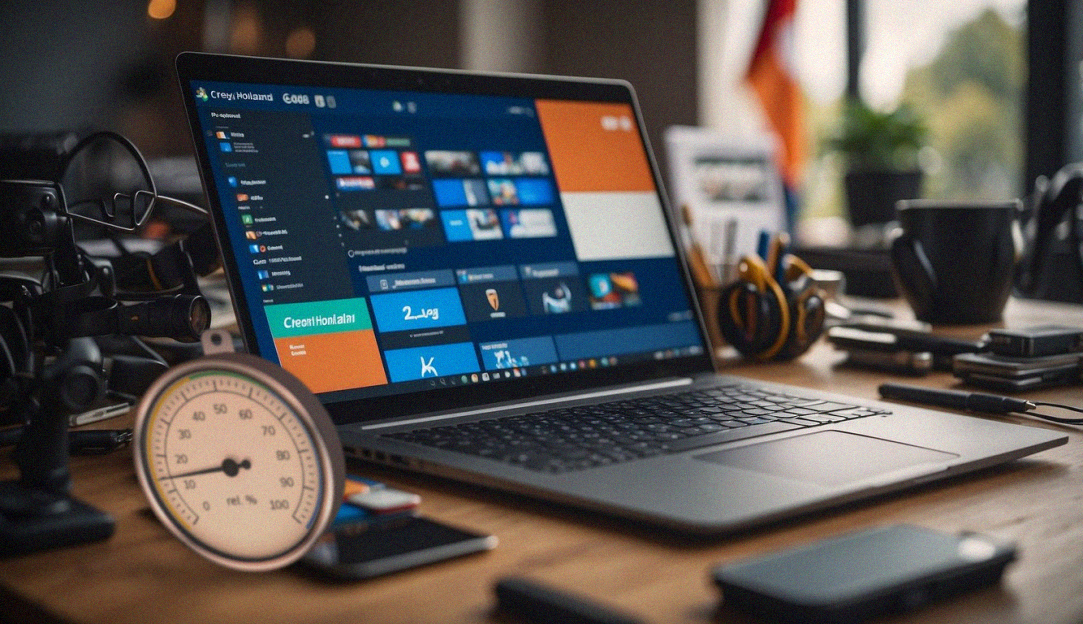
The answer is 14 %
